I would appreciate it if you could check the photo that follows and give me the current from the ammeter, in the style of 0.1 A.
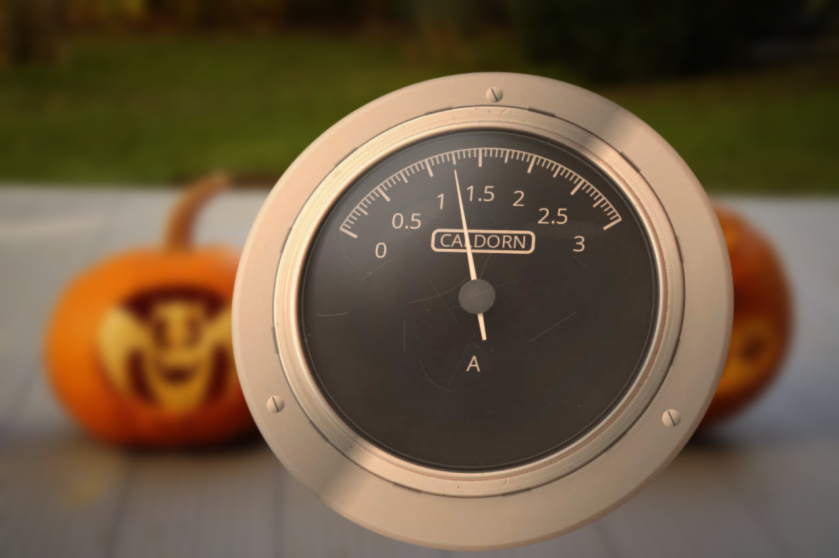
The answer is 1.25 A
